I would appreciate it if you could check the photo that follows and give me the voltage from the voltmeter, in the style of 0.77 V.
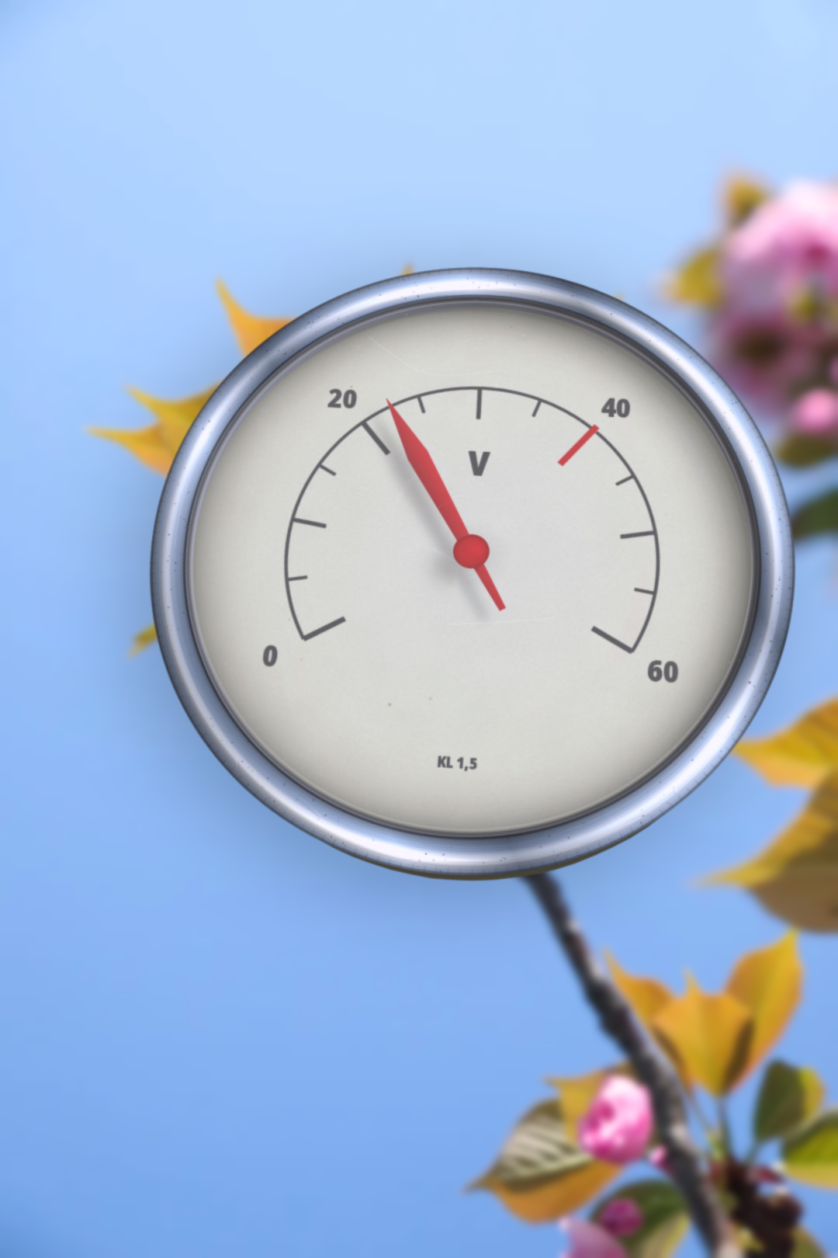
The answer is 22.5 V
